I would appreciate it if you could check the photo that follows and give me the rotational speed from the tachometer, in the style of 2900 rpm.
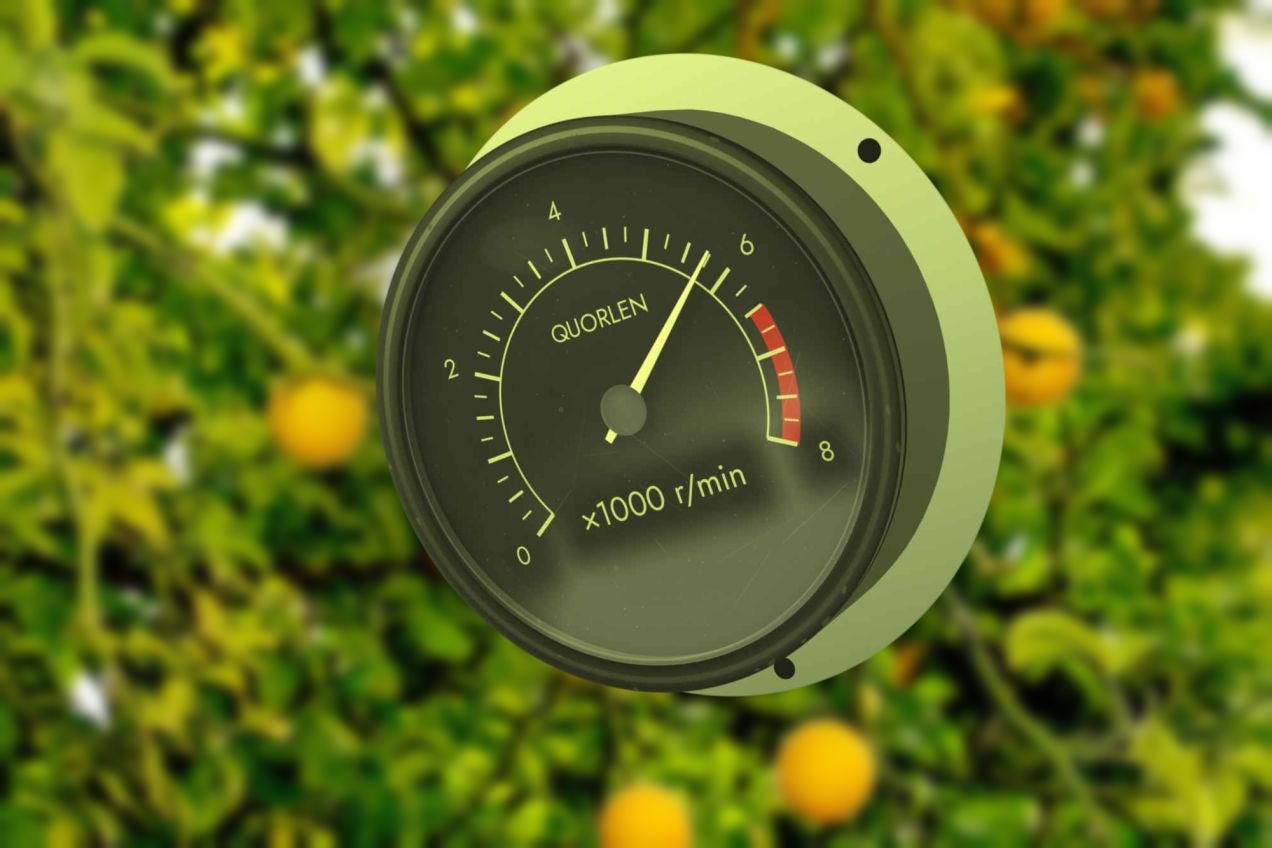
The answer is 5750 rpm
